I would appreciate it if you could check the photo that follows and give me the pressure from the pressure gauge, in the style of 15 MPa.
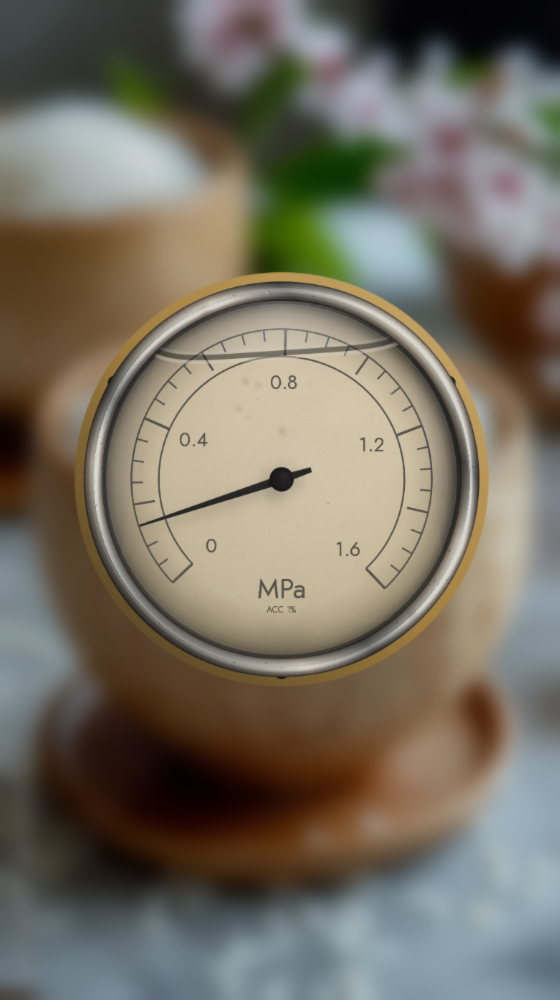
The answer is 0.15 MPa
